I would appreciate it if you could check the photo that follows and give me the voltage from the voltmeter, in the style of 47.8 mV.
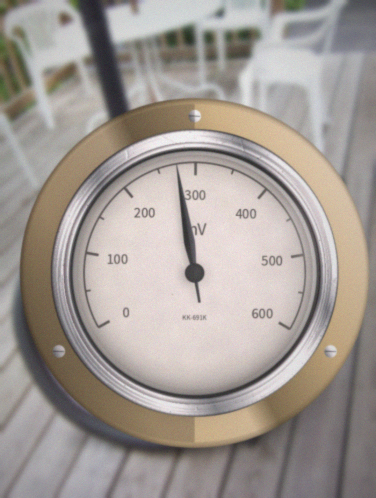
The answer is 275 mV
